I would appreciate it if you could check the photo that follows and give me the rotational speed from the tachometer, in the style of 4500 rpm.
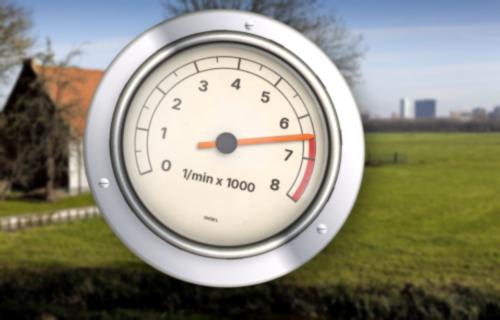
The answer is 6500 rpm
